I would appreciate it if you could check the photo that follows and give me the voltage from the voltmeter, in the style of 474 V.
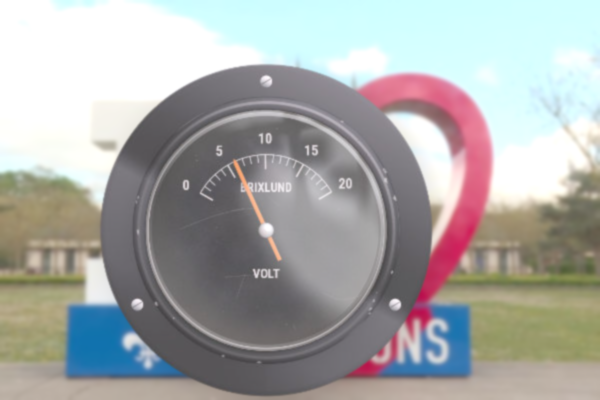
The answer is 6 V
